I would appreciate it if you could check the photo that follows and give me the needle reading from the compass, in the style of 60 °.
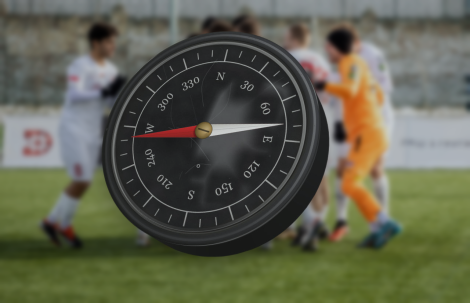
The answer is 260 °
